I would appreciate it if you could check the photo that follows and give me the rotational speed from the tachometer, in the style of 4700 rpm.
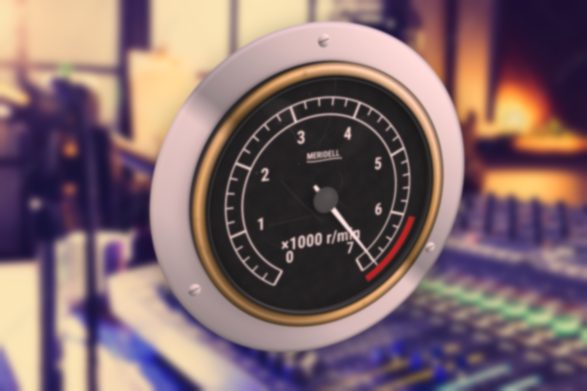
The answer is 6800 rpm
